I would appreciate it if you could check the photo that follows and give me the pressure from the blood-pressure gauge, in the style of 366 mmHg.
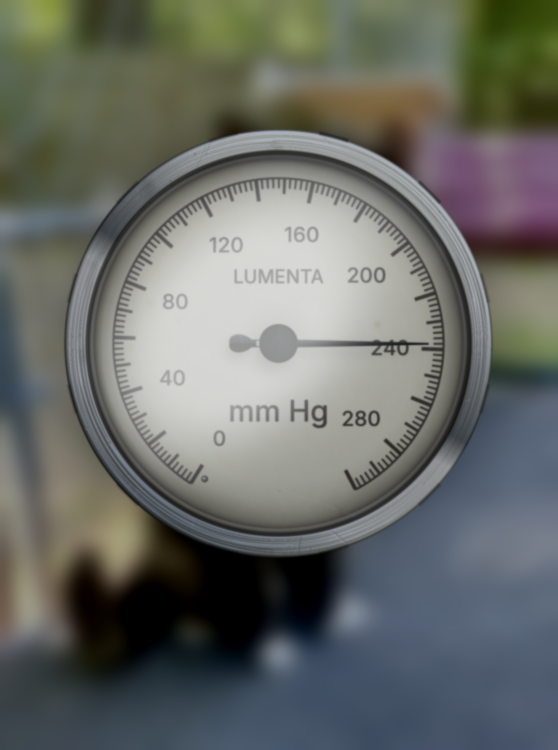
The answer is 238 mmHg
